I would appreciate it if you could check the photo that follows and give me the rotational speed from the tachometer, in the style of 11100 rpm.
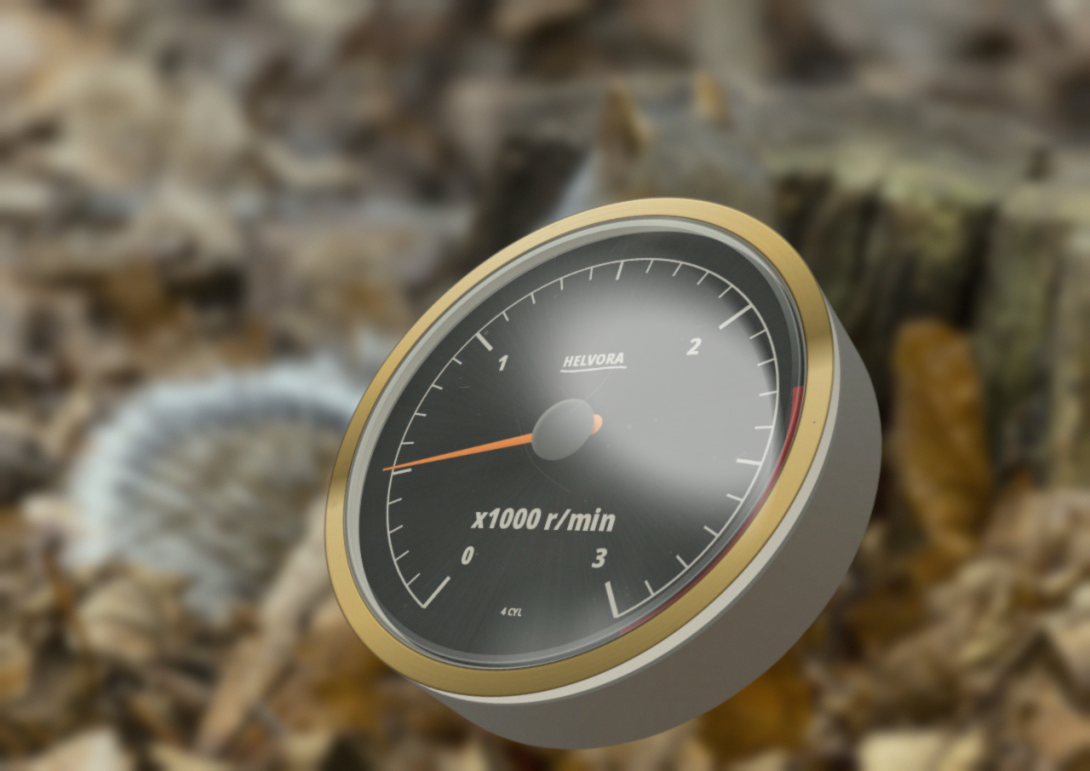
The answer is 500 rpm
